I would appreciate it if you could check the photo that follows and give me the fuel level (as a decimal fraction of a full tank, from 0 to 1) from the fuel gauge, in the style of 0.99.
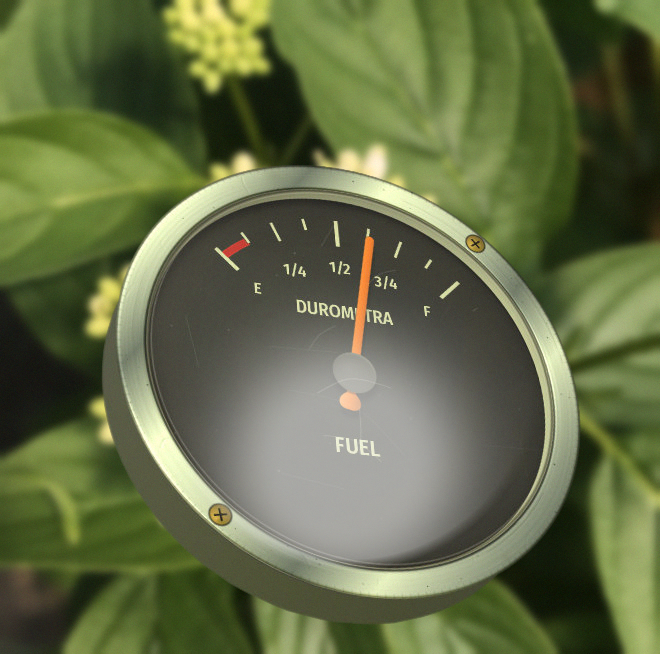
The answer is 0.625
